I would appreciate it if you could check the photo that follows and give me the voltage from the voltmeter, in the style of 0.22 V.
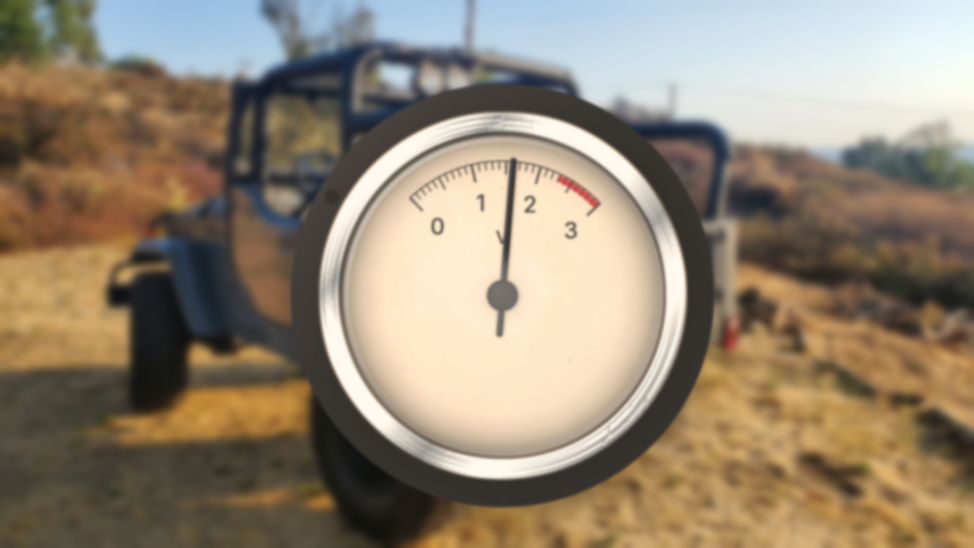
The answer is 1.6 V
